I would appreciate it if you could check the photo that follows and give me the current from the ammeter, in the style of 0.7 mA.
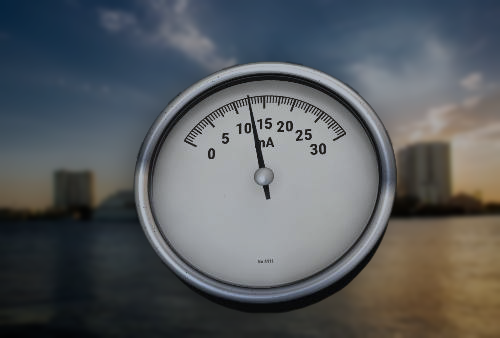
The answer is 12.5 mA
